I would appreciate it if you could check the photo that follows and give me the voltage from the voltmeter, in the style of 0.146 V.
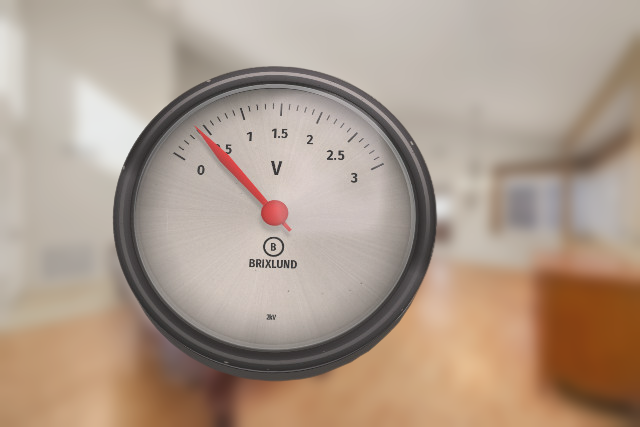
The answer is 0.4 V
